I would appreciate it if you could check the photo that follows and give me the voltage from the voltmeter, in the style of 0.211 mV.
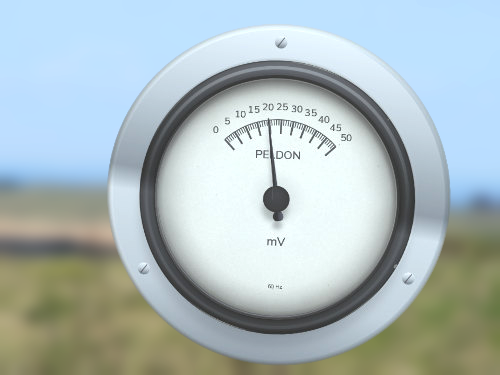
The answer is 20 mV
